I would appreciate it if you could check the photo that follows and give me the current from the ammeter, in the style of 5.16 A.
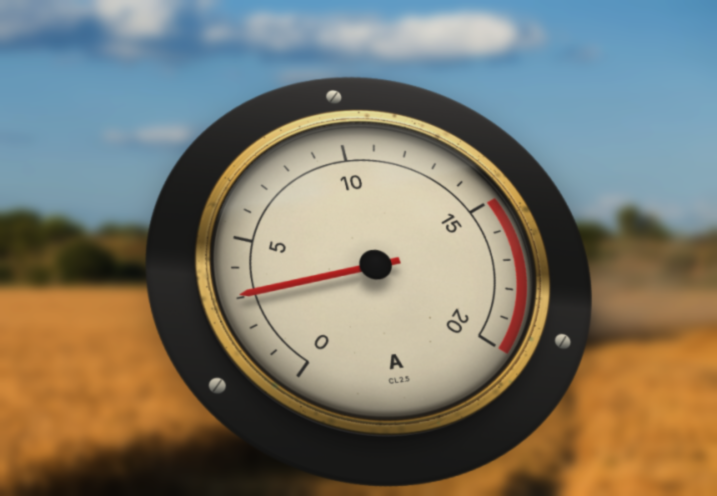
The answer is 3 A
